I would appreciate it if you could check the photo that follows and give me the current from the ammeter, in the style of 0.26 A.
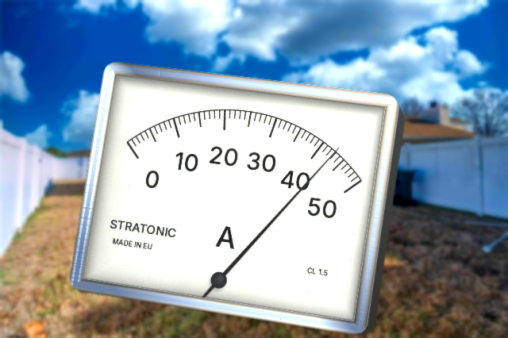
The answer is 43 A
